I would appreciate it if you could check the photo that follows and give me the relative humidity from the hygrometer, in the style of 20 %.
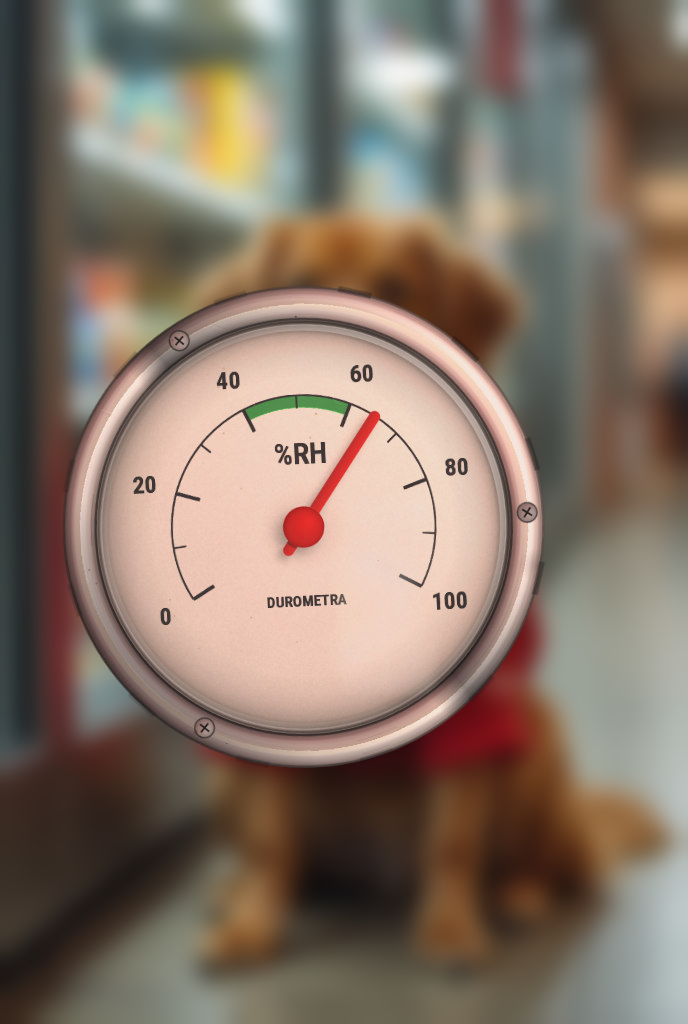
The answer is 65 %
